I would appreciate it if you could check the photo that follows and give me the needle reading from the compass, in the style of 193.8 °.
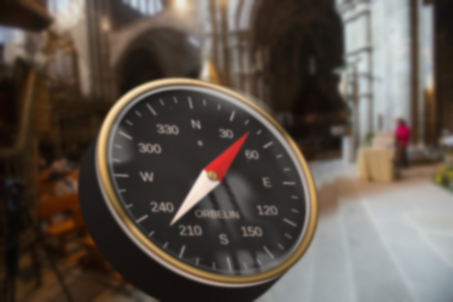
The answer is 45 °
